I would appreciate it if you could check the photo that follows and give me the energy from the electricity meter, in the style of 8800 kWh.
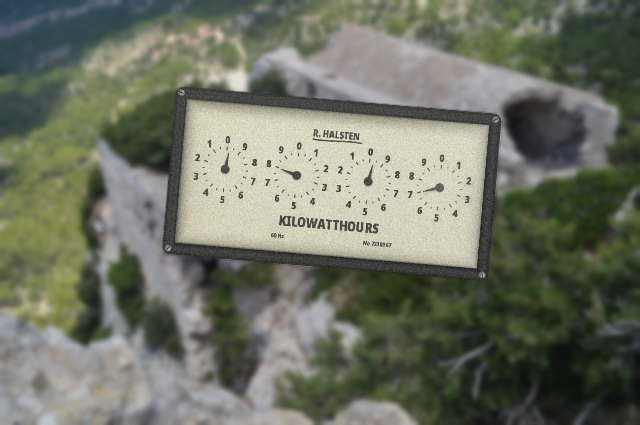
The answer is 9797 kWh
